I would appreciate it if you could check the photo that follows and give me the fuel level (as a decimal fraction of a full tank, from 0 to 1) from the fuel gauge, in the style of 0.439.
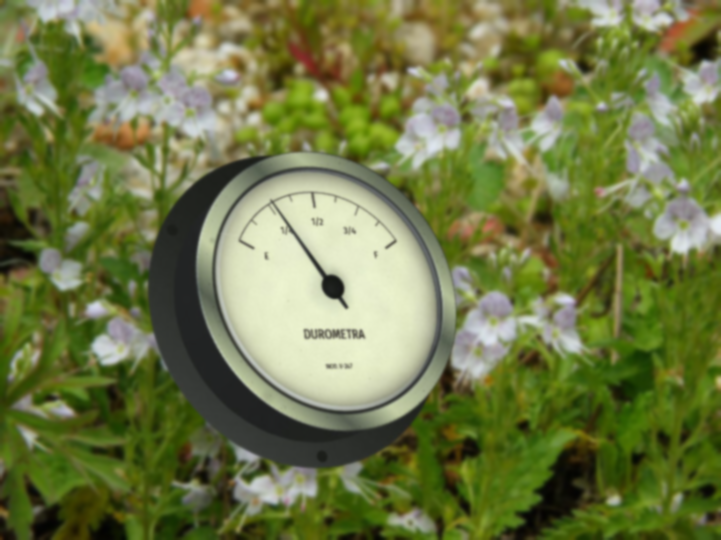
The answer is 0.25
